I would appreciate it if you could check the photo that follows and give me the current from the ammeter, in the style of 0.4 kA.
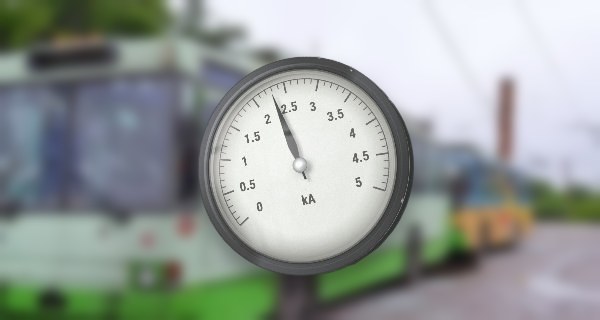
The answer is 2.3 kA
